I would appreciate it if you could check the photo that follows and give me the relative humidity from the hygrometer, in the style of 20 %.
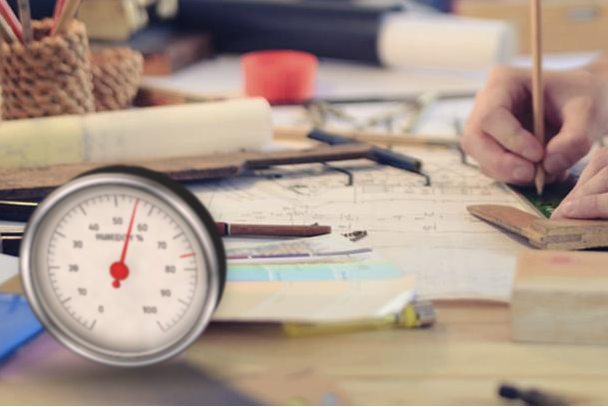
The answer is 56 %
